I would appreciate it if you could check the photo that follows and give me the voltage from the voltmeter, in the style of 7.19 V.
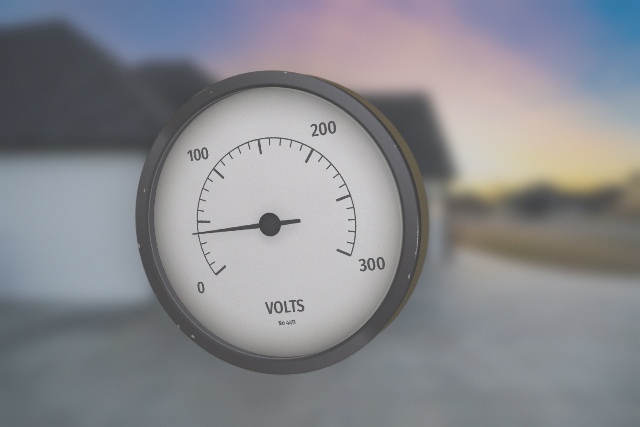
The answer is 40 V
